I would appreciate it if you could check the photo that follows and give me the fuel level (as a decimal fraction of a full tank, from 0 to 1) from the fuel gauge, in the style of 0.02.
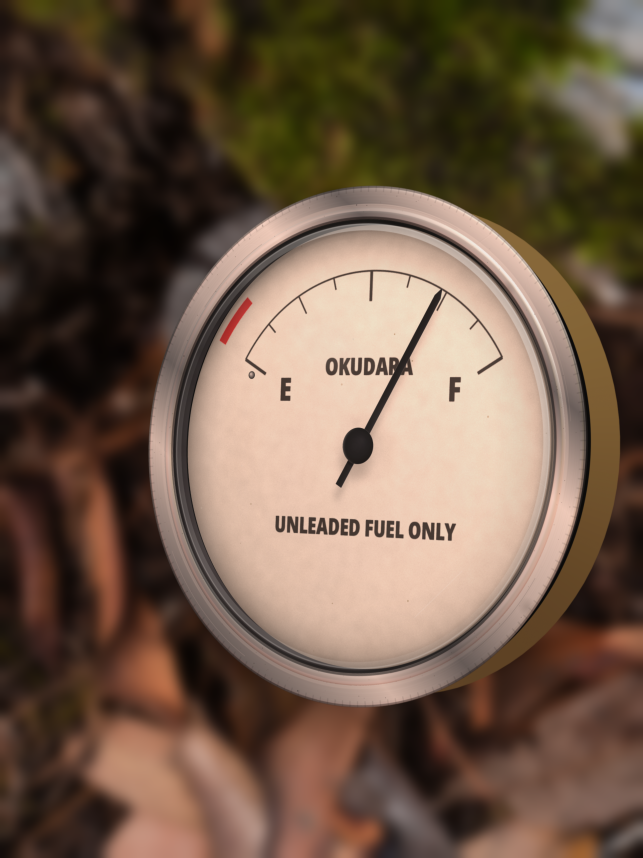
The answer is 0.75
